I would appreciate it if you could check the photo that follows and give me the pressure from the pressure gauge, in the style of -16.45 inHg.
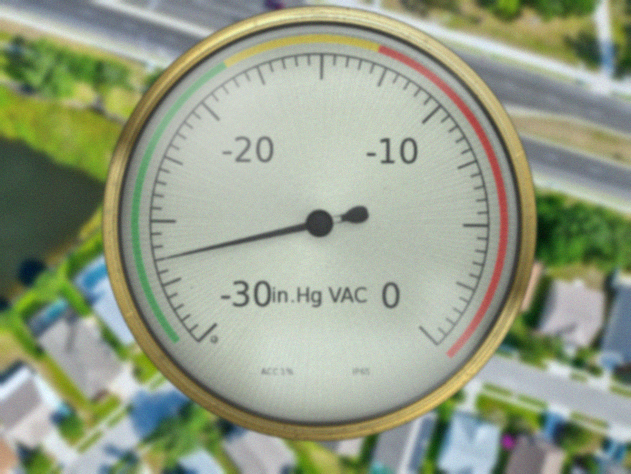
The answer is -26.5 inHg
